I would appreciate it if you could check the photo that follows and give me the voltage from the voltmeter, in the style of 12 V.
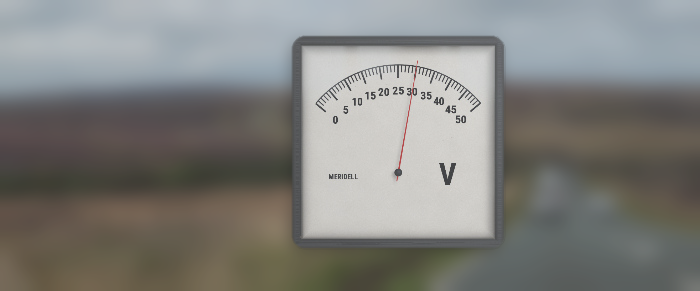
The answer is 30 V
